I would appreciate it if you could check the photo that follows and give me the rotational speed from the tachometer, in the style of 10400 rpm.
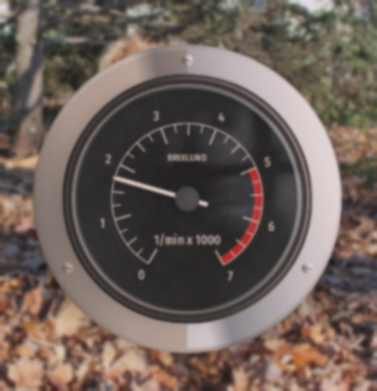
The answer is 1750 rpm
